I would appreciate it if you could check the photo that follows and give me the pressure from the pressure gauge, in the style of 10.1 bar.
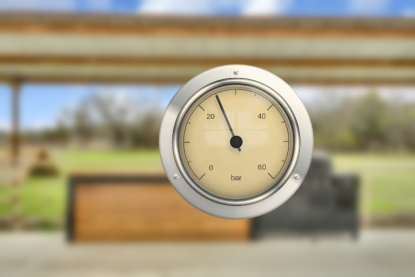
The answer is 25 bar
